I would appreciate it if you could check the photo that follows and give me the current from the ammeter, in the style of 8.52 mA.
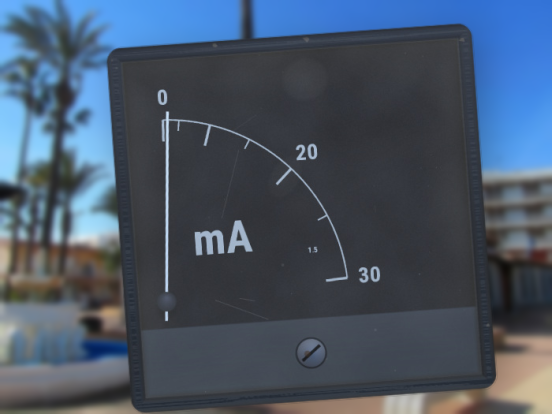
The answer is 2.5 mA
